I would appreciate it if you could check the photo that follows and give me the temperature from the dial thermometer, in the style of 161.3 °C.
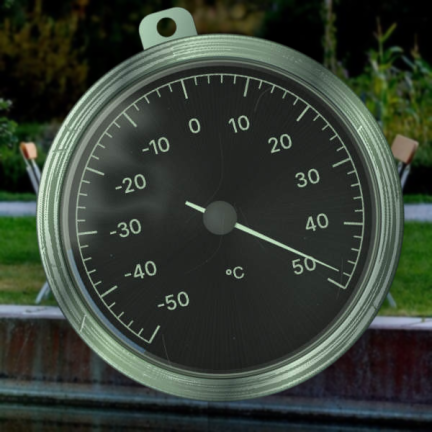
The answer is 48 °C
